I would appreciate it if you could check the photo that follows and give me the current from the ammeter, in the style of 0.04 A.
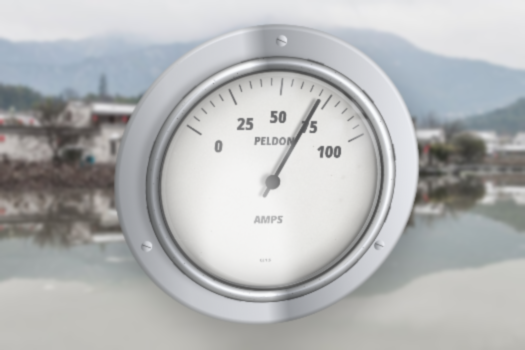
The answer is 70 A
